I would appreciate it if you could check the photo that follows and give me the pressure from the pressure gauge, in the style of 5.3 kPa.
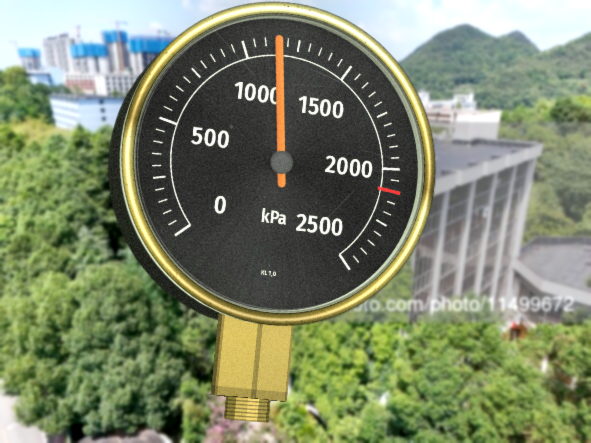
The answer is 1150 kPa
